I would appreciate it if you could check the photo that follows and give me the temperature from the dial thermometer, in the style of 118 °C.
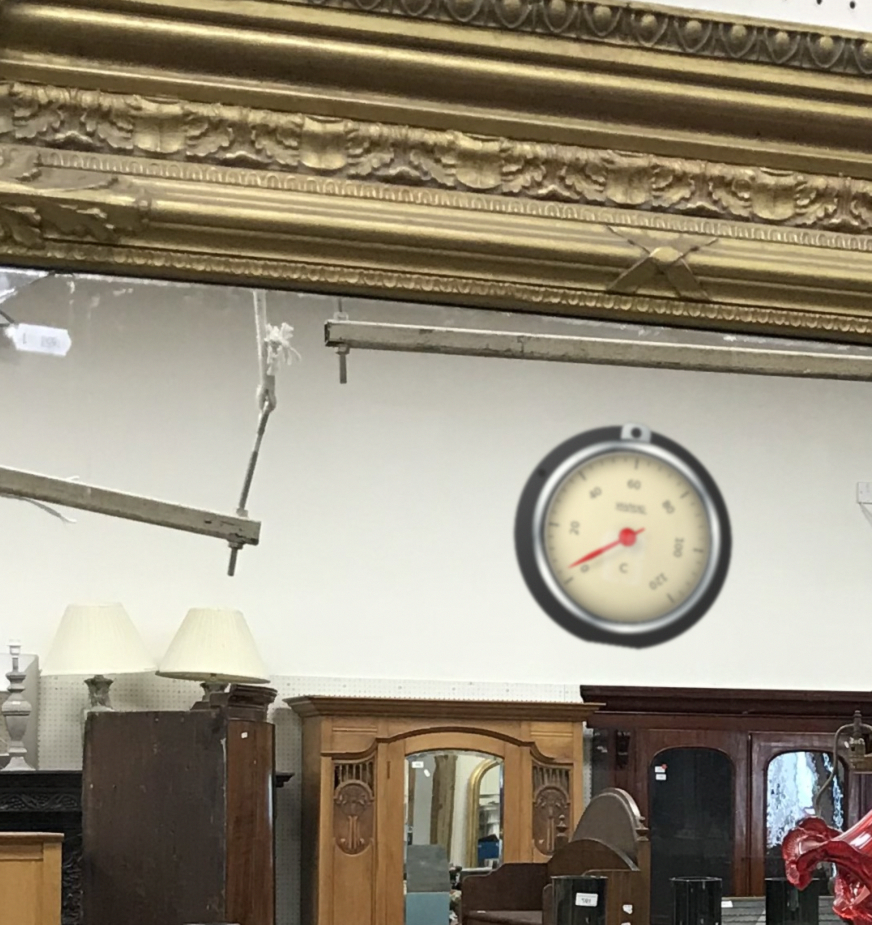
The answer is 4 °C
